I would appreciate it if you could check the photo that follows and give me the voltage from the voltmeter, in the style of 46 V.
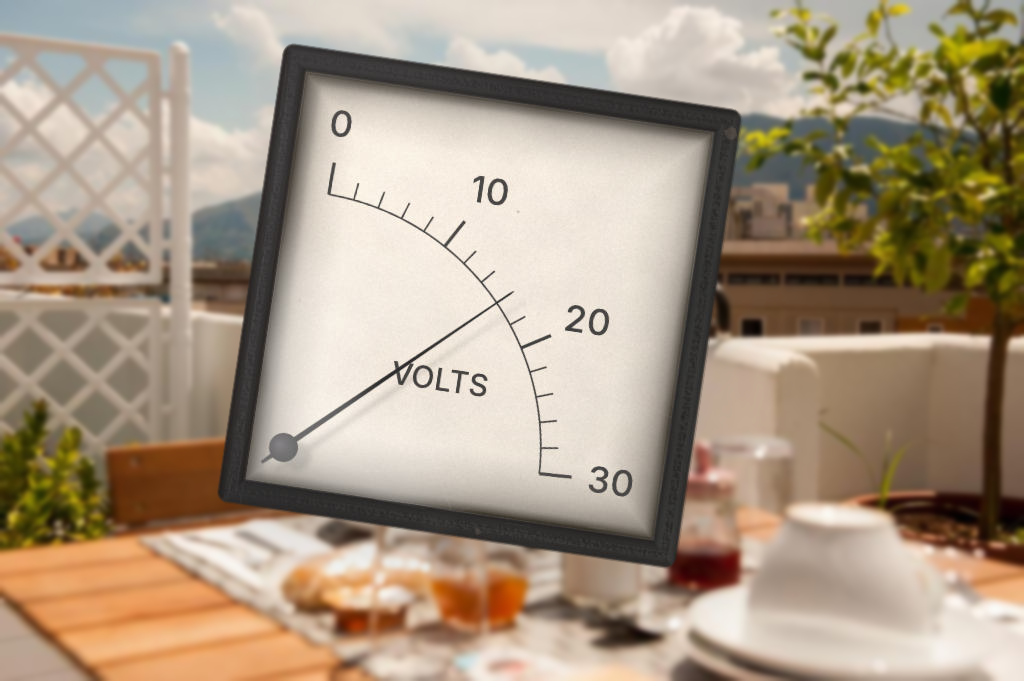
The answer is 16 V
